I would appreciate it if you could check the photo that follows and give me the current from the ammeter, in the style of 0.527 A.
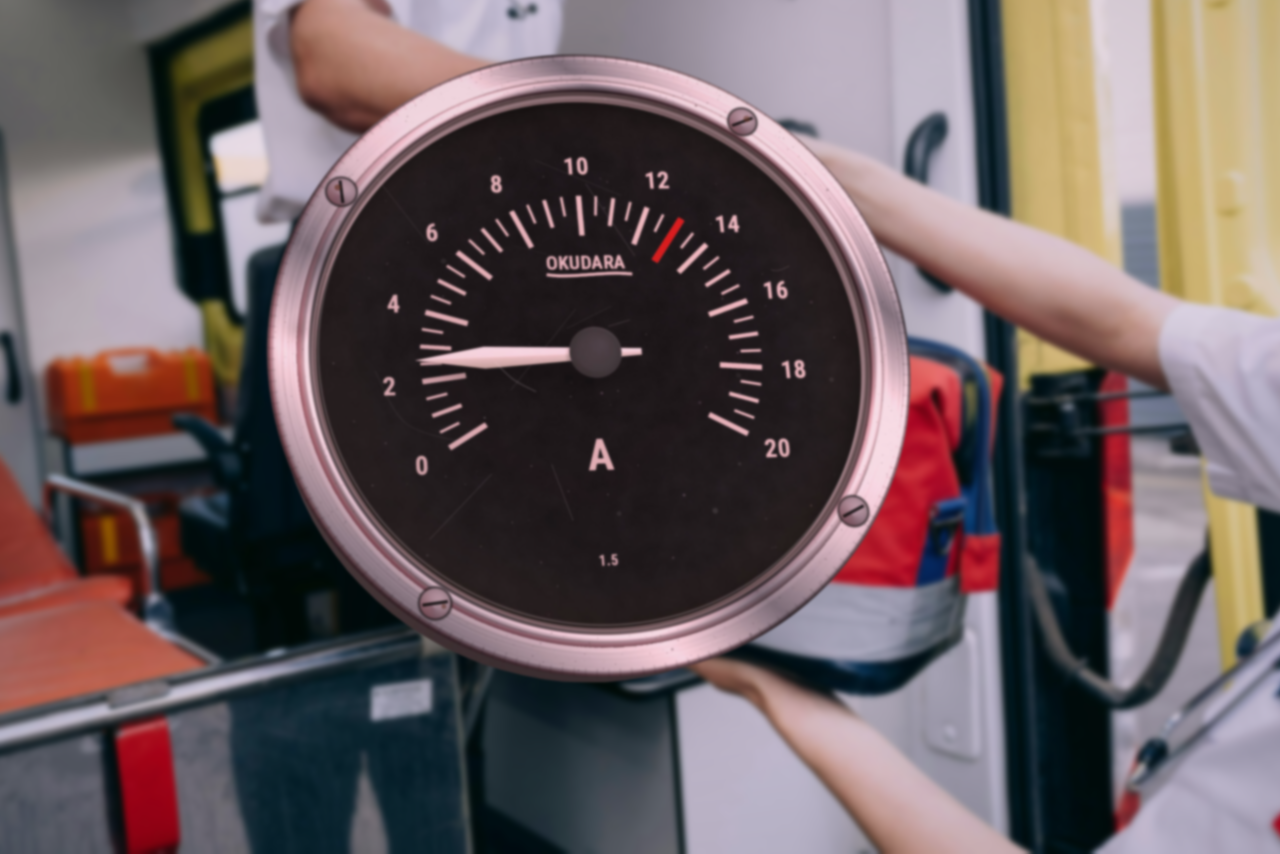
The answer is 2.5 A
